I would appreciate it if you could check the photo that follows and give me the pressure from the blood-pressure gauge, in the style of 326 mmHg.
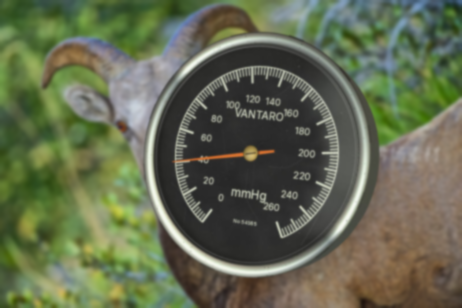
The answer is 40 mmHg
